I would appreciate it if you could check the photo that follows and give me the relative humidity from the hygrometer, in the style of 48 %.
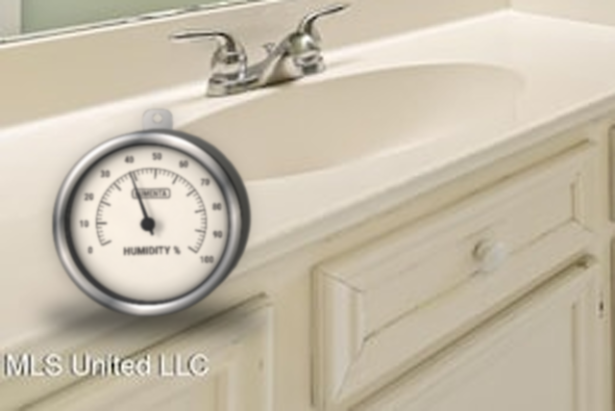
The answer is 40 %
